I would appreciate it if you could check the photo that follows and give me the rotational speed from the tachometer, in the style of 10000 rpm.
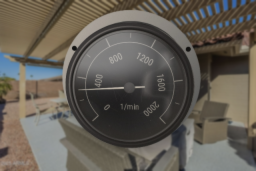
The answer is 300 rpm
